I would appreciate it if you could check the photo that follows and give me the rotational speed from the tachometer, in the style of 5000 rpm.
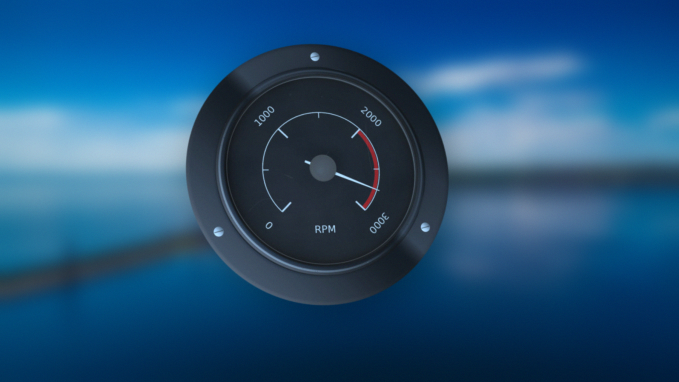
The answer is 2750 rpm
